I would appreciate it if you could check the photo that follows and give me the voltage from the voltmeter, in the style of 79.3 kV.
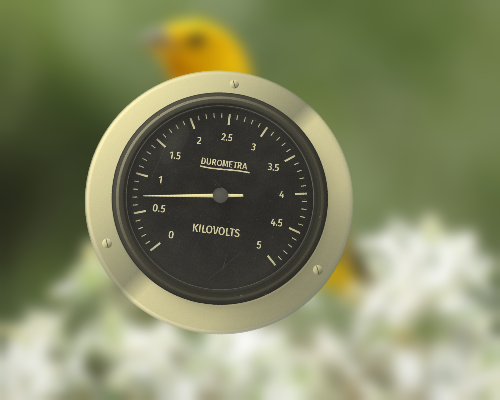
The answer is 0.7 kV
